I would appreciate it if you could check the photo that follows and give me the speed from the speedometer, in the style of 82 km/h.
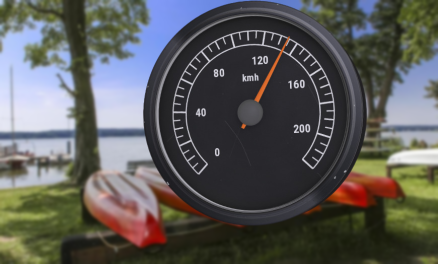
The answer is 135 km/h
